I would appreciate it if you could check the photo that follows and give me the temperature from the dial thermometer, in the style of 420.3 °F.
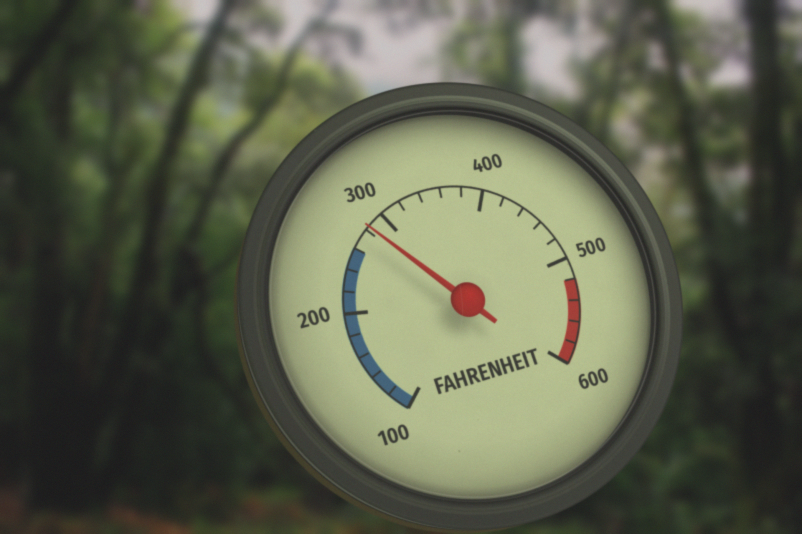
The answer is 280 °F
